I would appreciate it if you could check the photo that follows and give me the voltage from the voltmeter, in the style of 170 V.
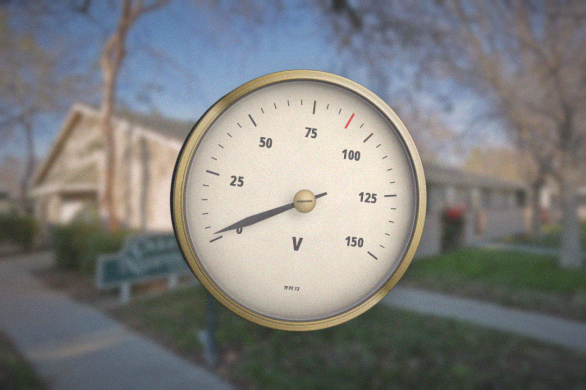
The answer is 2.5 V
